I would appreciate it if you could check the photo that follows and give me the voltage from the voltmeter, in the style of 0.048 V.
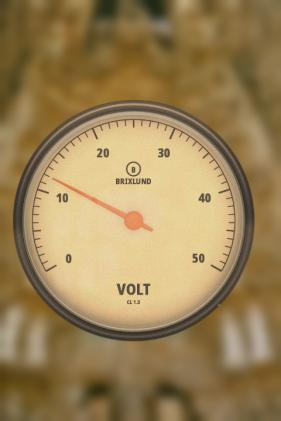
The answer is 12 V
